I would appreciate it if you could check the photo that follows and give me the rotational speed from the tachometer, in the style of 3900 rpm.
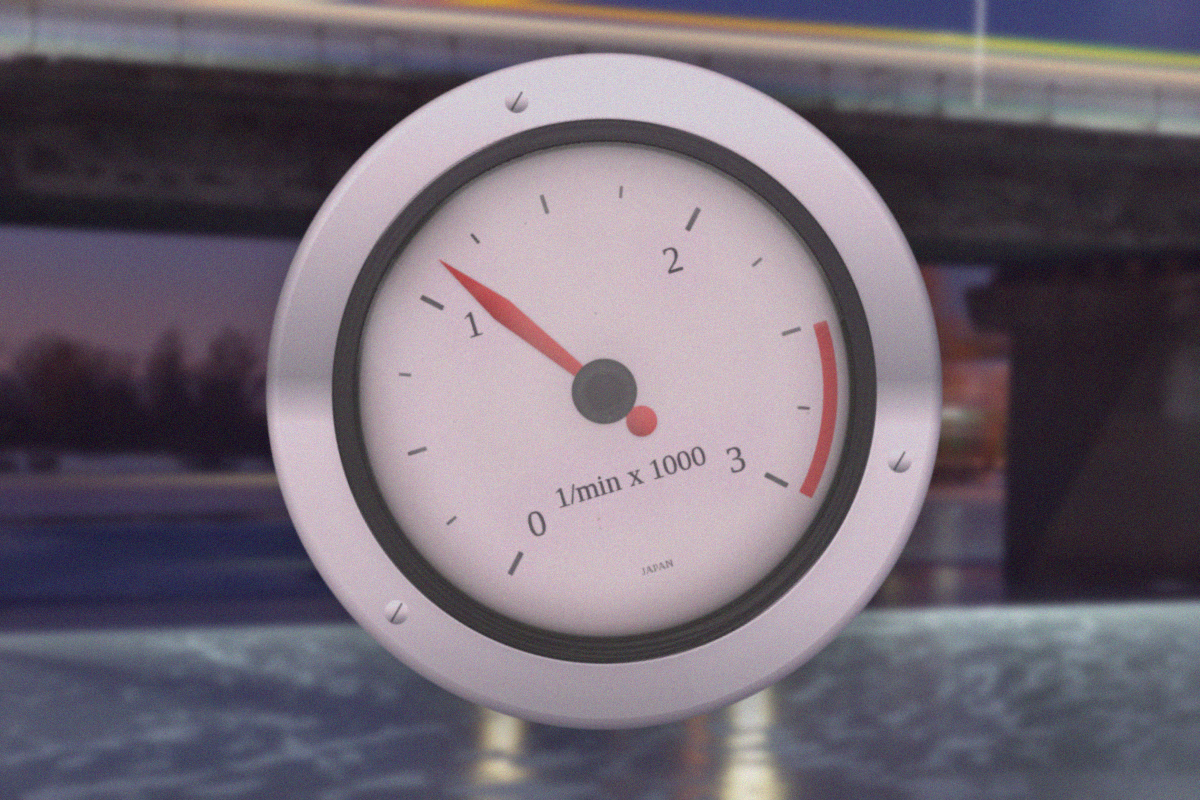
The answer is 1125 rpm
